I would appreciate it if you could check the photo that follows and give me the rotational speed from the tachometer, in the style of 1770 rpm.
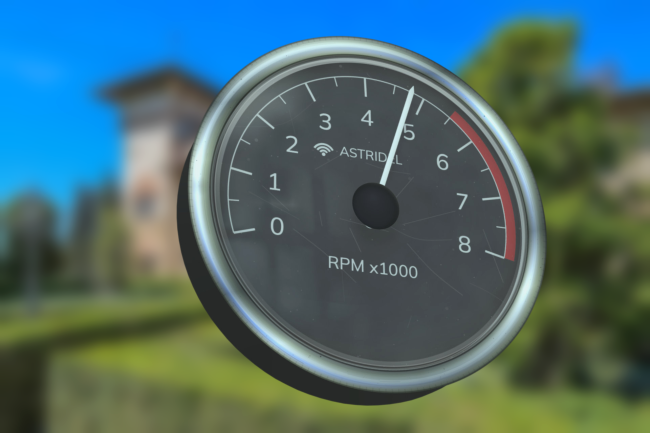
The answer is 4750 rpm
